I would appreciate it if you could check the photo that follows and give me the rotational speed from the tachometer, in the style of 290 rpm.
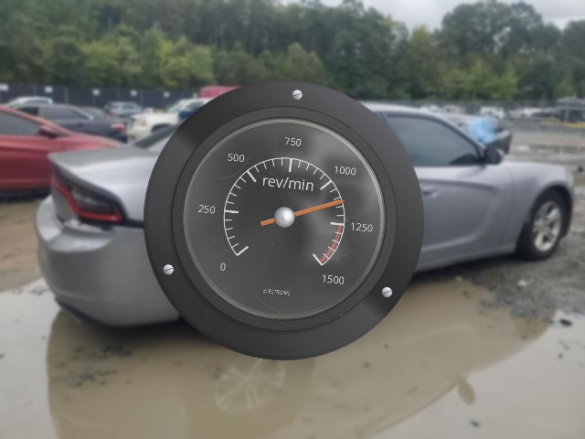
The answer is 1125 rpm
